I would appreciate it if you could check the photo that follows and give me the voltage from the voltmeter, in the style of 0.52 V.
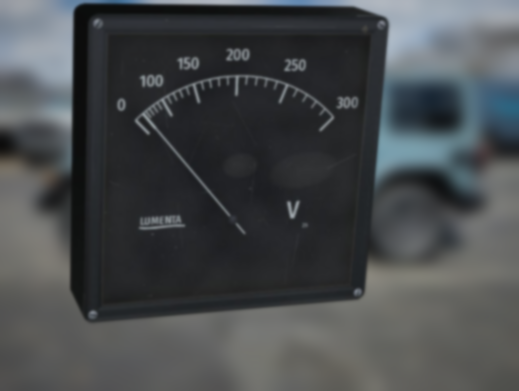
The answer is 50 V
